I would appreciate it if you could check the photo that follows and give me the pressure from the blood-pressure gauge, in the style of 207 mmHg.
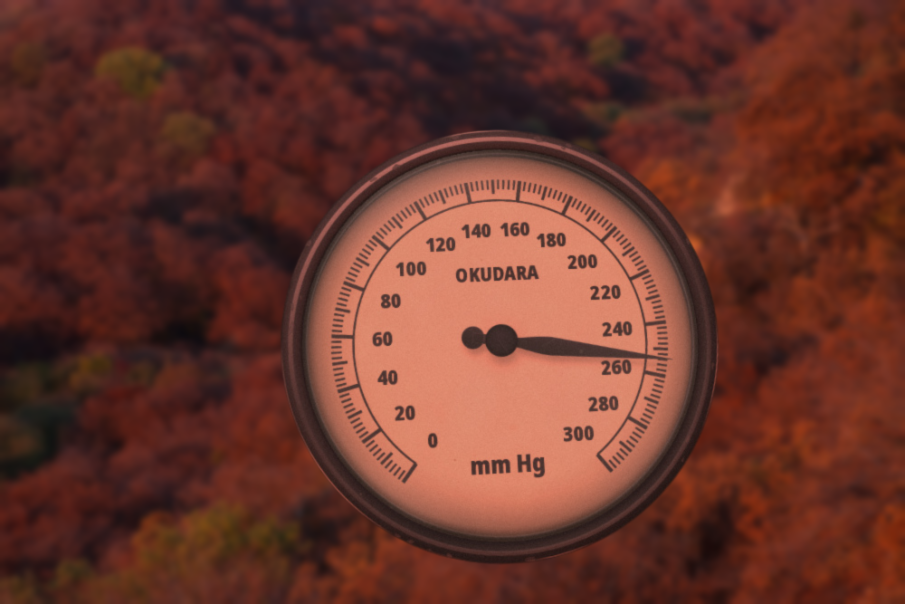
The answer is 254 mmHg
